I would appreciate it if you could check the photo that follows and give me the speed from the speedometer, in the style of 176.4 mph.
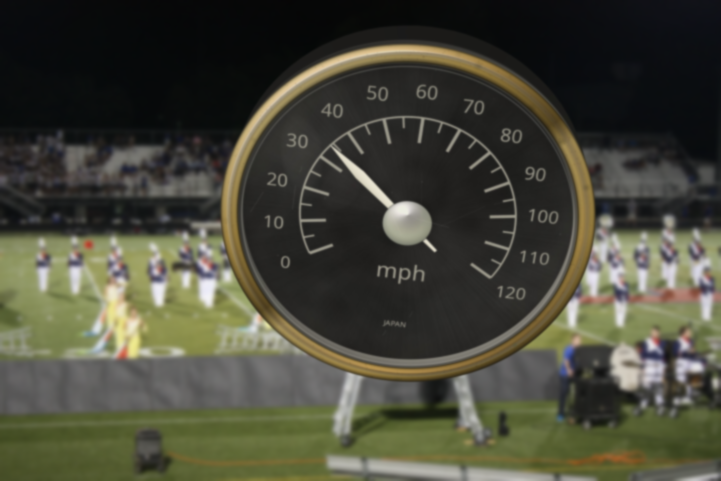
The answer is 35 mph
